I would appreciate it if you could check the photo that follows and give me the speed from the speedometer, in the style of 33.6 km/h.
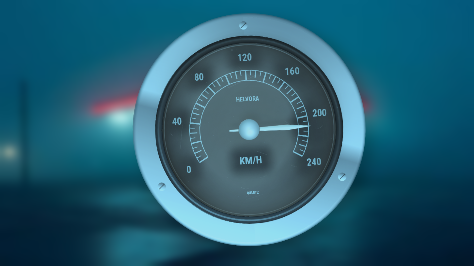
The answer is 210 km/h
